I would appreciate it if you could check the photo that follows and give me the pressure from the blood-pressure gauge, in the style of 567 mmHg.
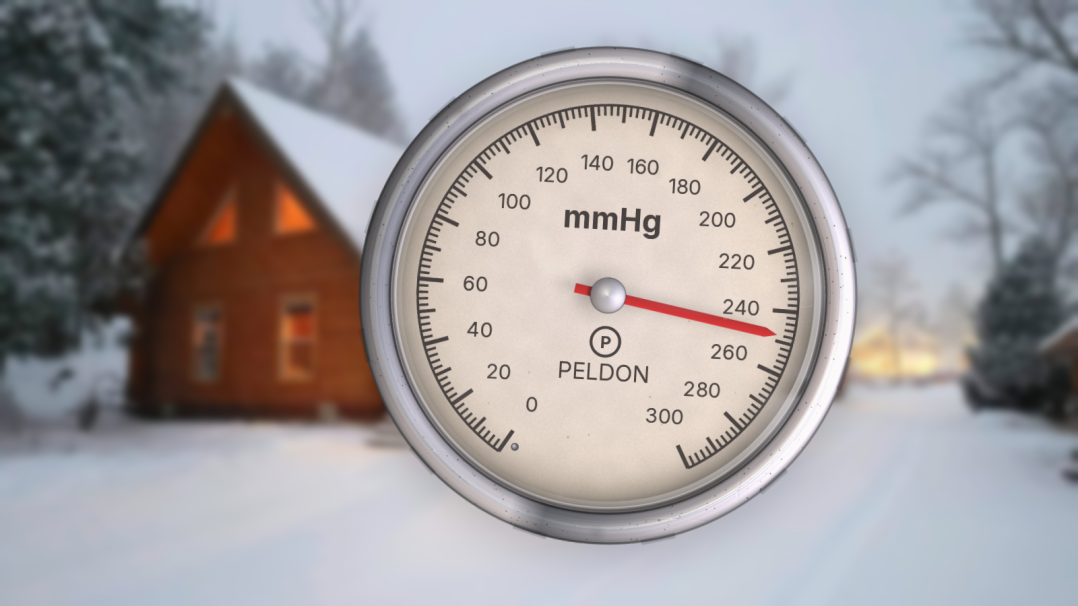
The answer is 248 mmHg
